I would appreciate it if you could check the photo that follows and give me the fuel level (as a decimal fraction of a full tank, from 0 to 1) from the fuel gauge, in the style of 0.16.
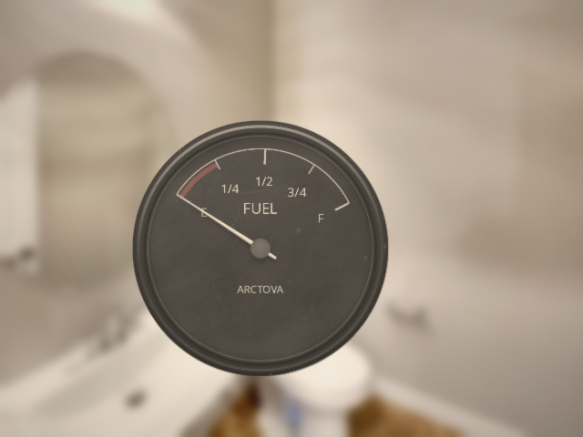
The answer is 0
